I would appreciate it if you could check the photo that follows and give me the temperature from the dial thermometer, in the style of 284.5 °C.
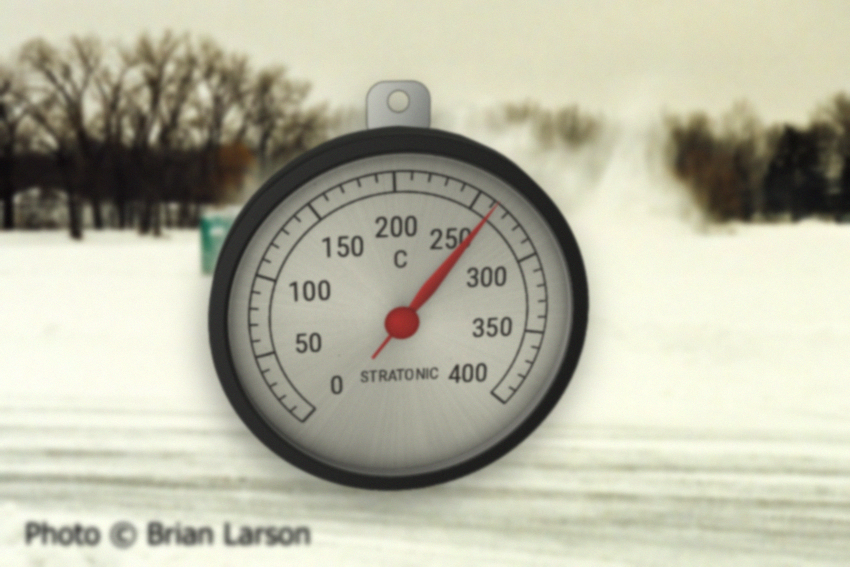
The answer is 260 °C
